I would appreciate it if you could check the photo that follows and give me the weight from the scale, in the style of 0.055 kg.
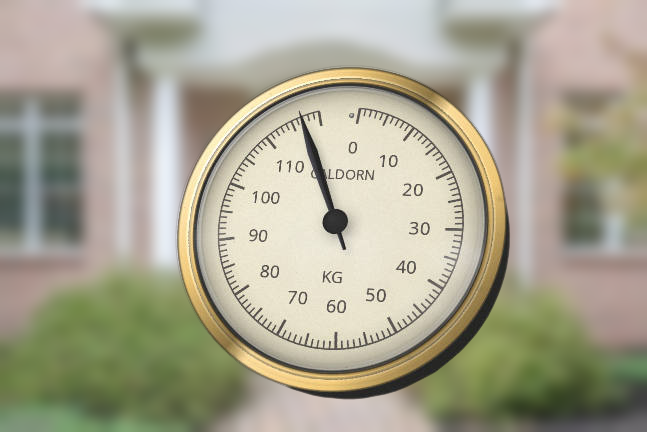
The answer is 117 kg
